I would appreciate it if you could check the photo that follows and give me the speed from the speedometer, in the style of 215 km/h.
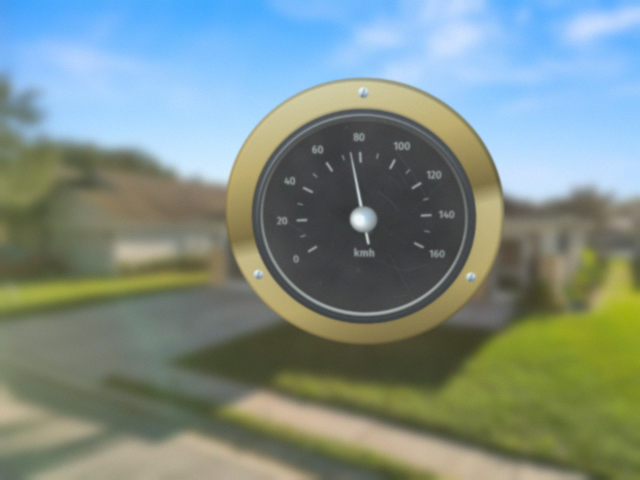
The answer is 75 km/h
